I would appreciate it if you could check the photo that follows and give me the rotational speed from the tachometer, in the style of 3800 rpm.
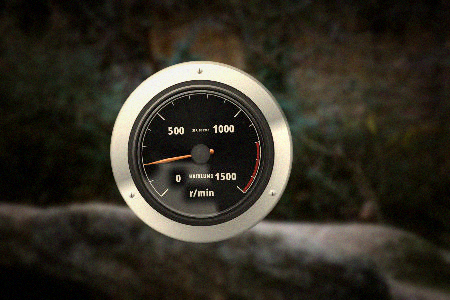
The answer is 200 rpm
